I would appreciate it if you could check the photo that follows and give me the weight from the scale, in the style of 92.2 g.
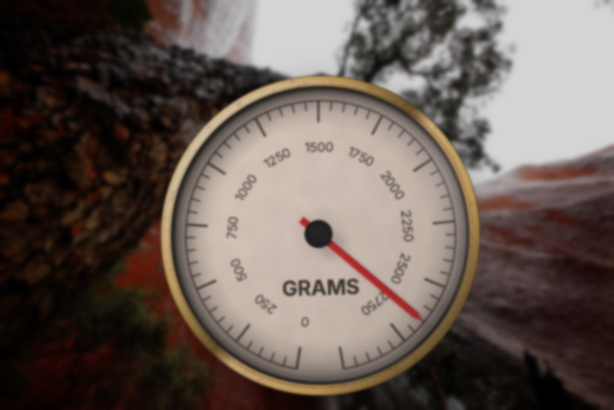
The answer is 2650 g
